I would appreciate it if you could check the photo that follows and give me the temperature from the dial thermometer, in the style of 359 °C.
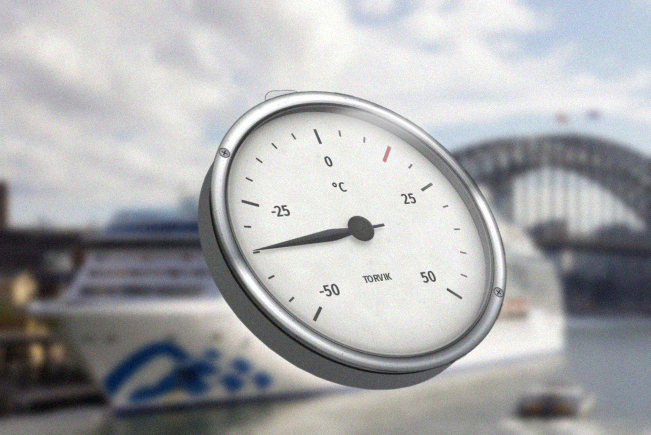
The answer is -35 °C
